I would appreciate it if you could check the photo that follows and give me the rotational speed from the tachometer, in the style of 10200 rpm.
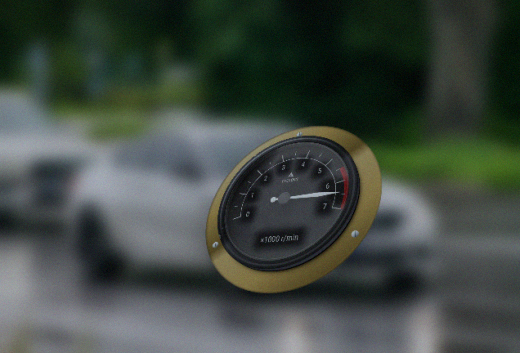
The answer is 6500 rpm
